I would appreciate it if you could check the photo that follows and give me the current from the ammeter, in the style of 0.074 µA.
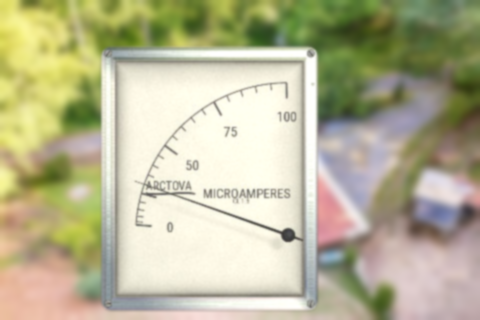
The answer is 30 µA
